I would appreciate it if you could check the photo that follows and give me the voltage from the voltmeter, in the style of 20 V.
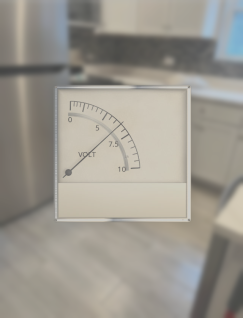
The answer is 6.5 V
